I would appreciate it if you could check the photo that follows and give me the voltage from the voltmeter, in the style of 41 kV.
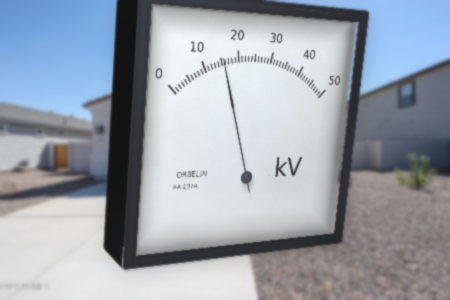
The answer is 15 kV
